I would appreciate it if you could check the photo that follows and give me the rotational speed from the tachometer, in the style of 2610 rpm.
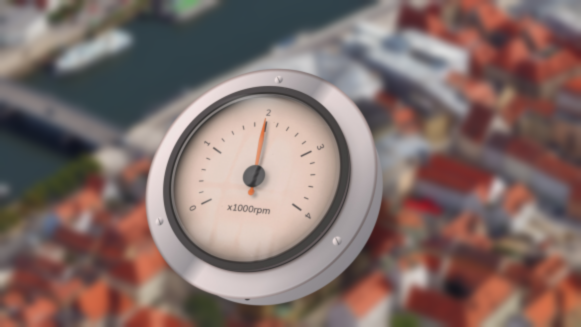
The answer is 2000 rpm
